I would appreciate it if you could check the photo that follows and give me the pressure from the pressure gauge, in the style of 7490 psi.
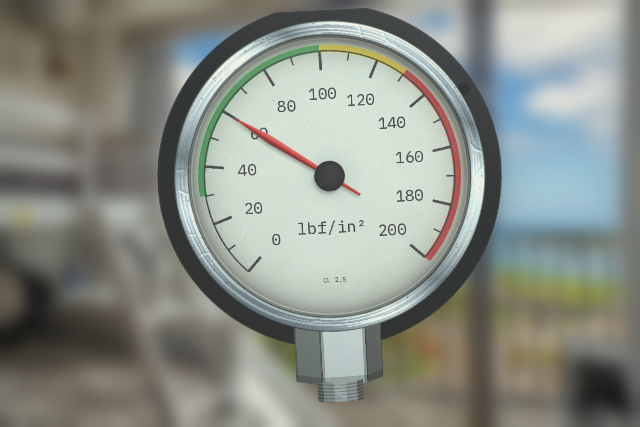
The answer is 60 psi
